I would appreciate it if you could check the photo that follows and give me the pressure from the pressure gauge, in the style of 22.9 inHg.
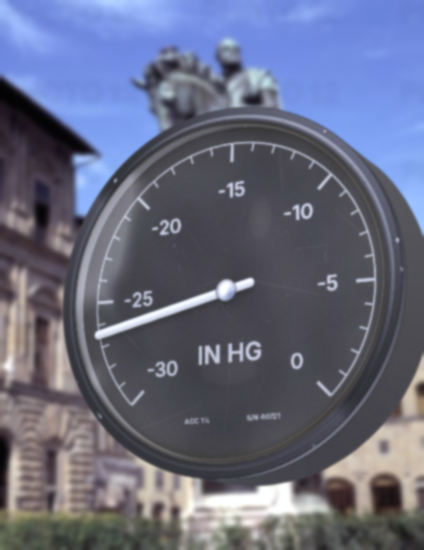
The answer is -26.5 inHg
